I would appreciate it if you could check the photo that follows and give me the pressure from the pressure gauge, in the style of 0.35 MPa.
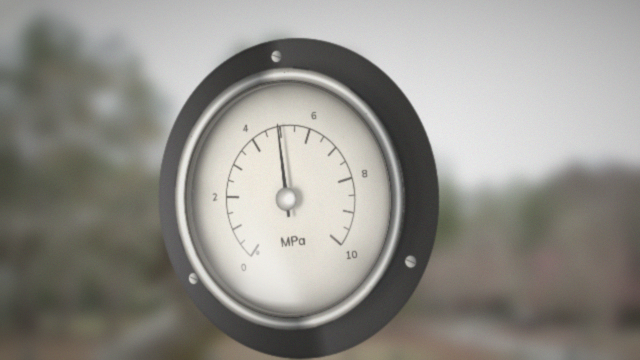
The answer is 5 MPa
